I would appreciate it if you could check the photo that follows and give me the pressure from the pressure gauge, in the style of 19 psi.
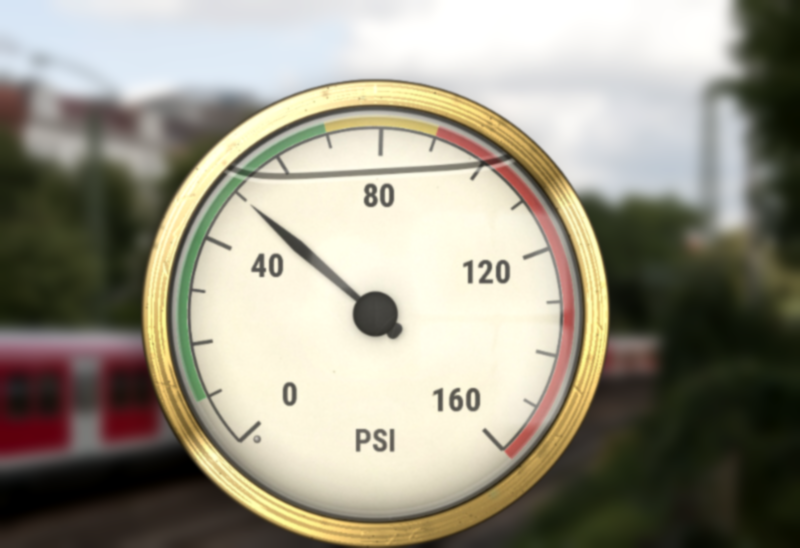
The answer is 50 psi
